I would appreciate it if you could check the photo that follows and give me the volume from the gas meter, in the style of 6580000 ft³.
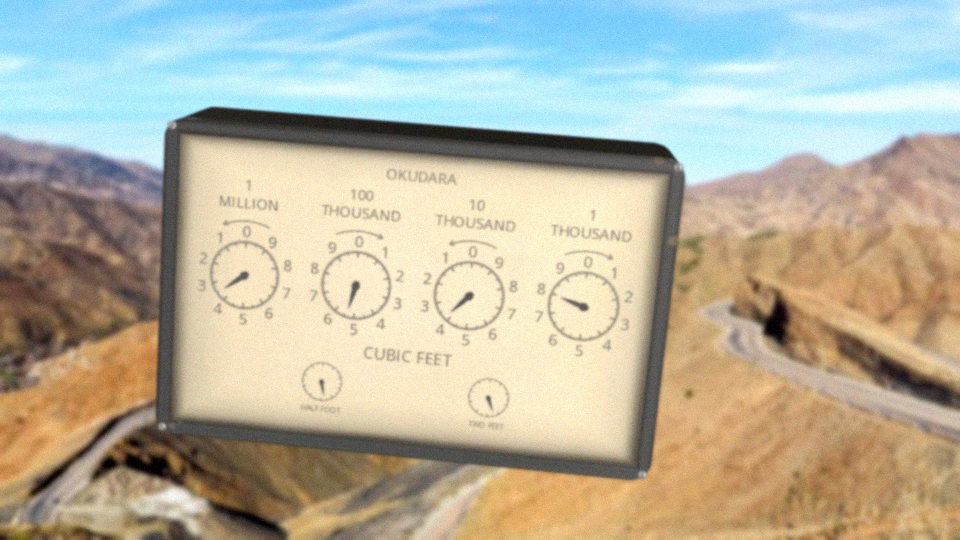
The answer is 353800 ft³
